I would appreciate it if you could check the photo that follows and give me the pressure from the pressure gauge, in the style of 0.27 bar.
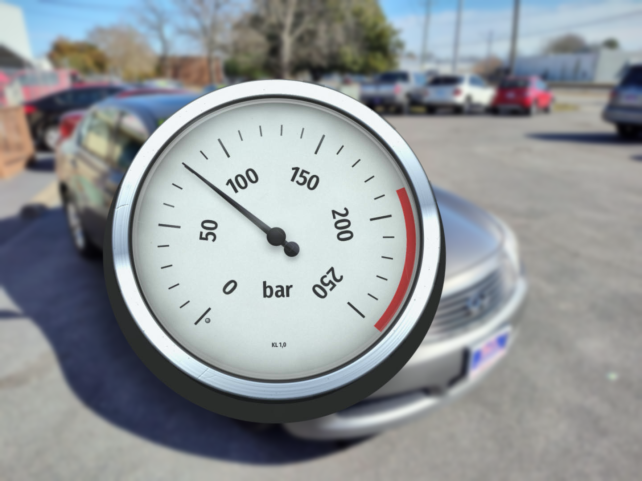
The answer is 80 bar
